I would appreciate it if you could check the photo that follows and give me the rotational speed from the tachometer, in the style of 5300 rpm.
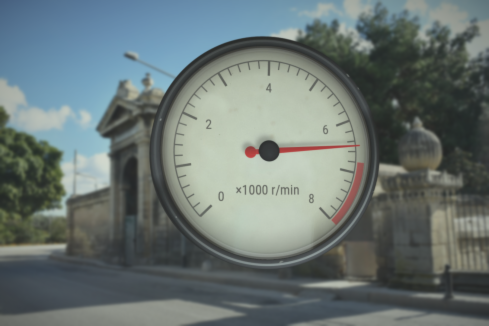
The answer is 6500 rpm
